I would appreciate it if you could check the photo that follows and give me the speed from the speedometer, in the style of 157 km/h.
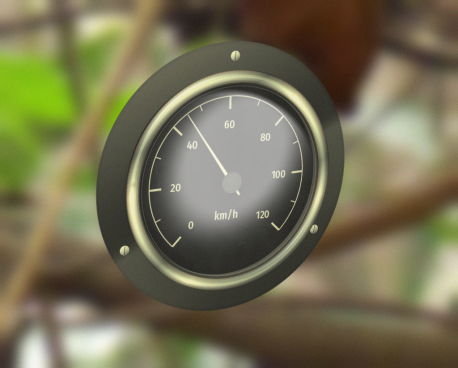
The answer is 45 km/h
